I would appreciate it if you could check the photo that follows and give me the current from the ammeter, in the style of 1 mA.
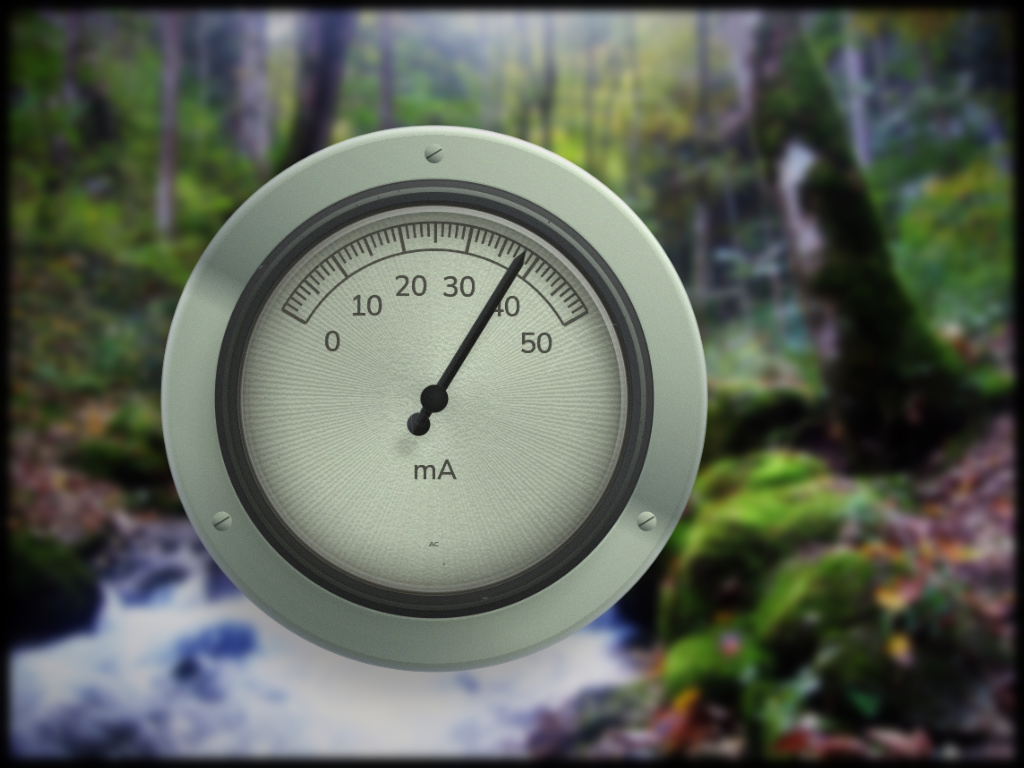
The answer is 38 mA
